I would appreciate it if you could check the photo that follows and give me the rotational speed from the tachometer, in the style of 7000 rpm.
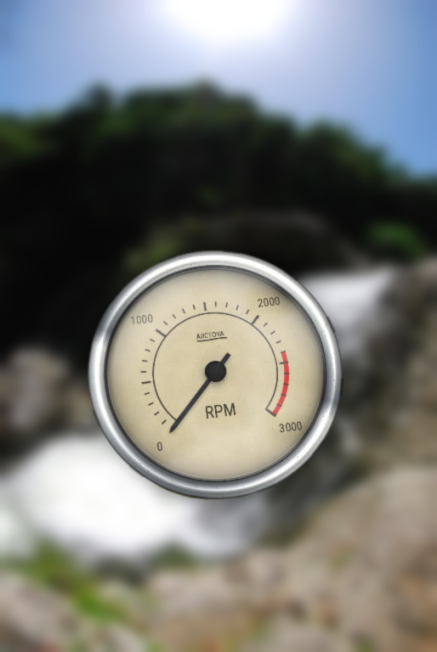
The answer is 0 rpm
